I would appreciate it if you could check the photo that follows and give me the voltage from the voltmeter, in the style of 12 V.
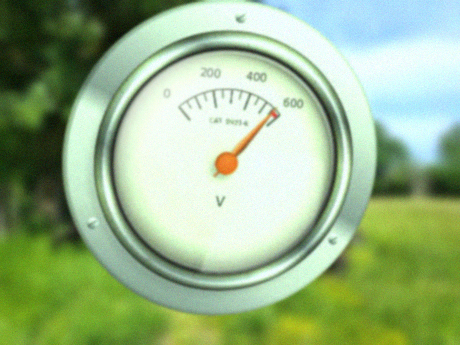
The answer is 550 V
